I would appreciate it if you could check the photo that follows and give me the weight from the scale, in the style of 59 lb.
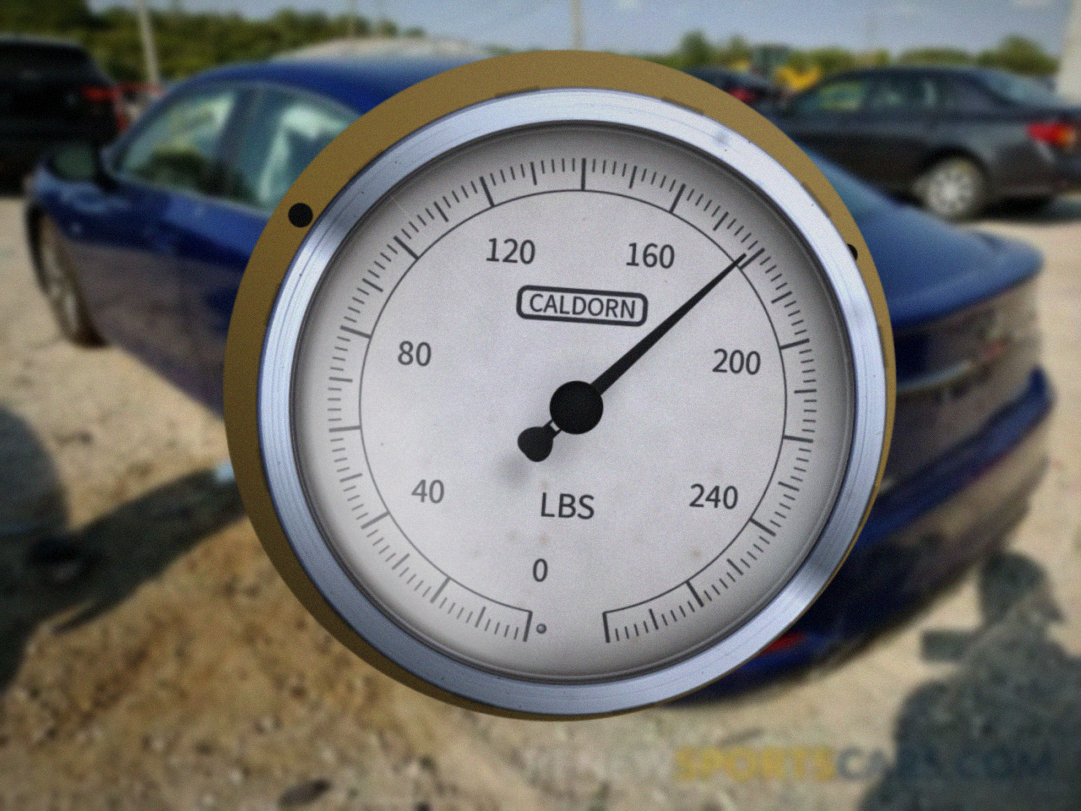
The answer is 178 lb
